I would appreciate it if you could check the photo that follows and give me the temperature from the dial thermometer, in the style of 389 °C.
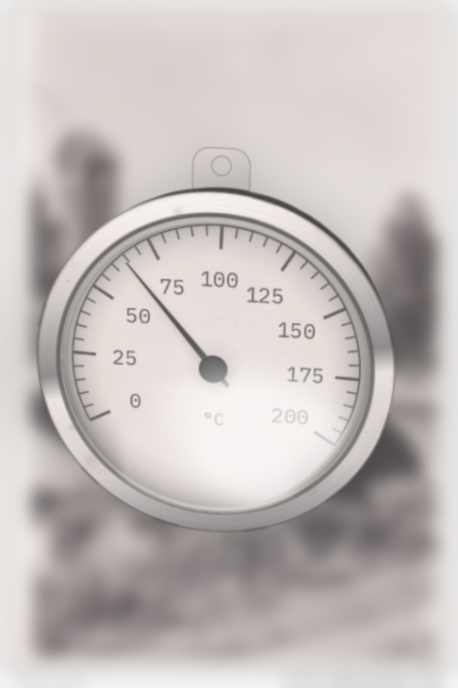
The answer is 65 °C
